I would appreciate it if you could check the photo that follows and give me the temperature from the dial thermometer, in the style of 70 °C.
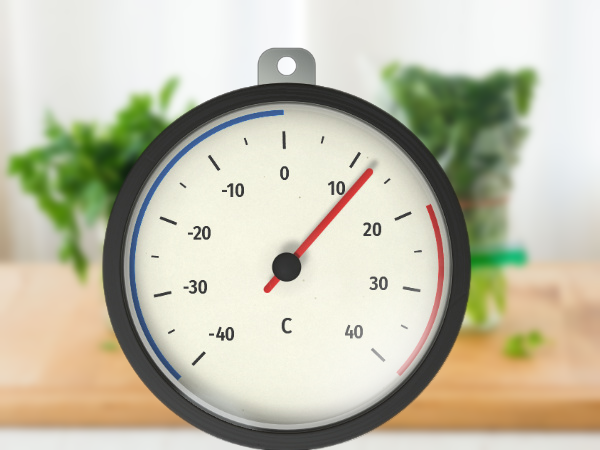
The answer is 12.5 °C
